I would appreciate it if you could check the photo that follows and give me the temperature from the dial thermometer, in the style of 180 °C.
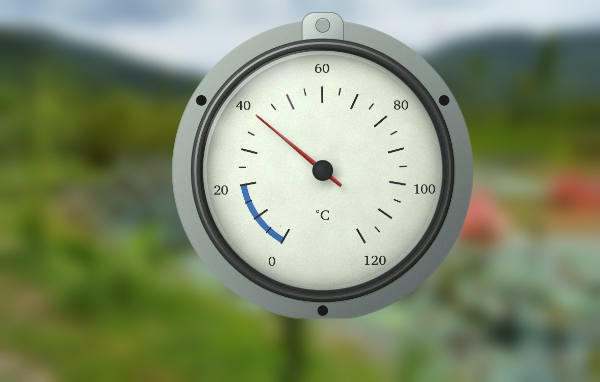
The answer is 40 °C
